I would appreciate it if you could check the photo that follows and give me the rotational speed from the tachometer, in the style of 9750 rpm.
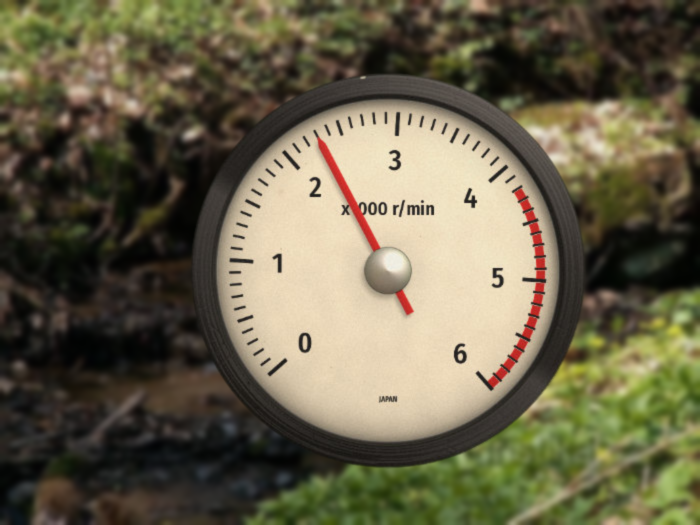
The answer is 2300 rpm
